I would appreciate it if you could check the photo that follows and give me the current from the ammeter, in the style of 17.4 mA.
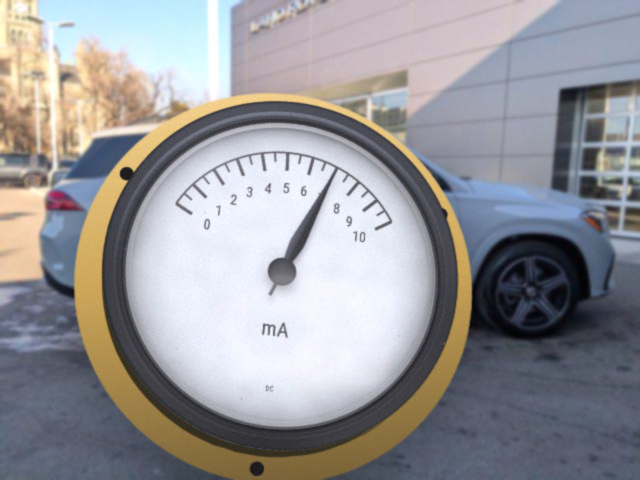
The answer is 7 mA
